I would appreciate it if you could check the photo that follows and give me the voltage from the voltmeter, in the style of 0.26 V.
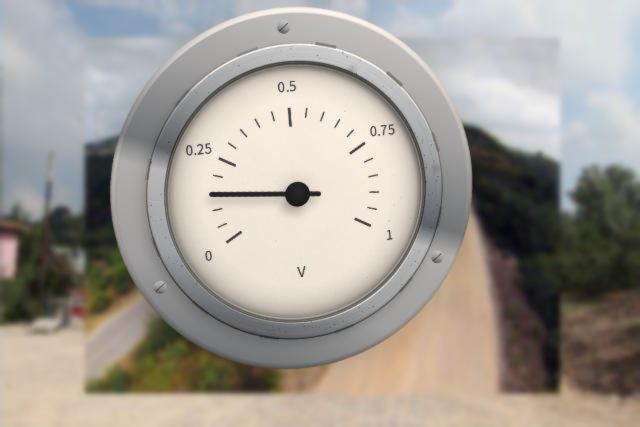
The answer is 0.15 V
